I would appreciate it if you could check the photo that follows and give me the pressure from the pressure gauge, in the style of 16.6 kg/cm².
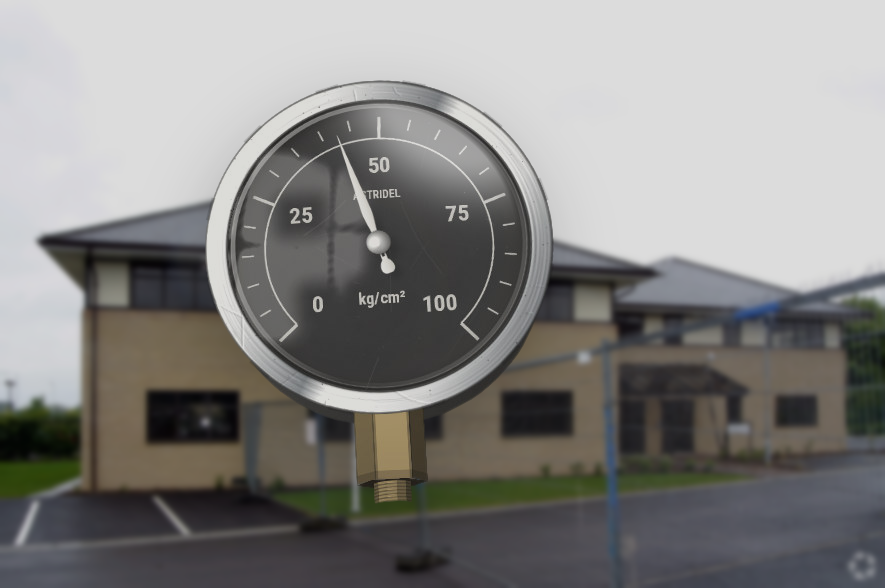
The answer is 42.5 kg/cm²
